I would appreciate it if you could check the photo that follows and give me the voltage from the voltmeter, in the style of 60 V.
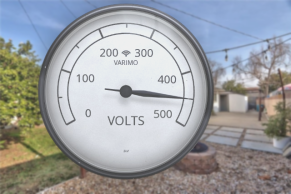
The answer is 450 V
